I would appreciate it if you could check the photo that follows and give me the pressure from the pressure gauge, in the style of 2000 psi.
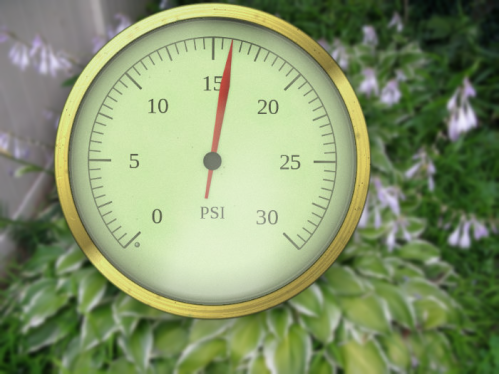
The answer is 16 psi
